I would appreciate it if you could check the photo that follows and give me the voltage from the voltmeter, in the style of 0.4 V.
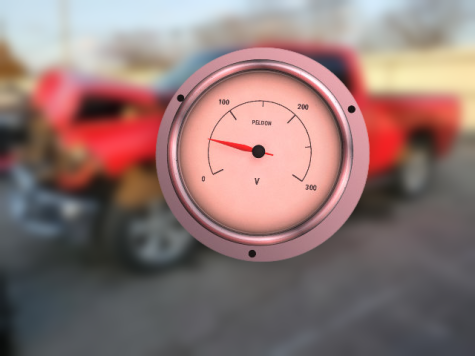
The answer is 50 V
